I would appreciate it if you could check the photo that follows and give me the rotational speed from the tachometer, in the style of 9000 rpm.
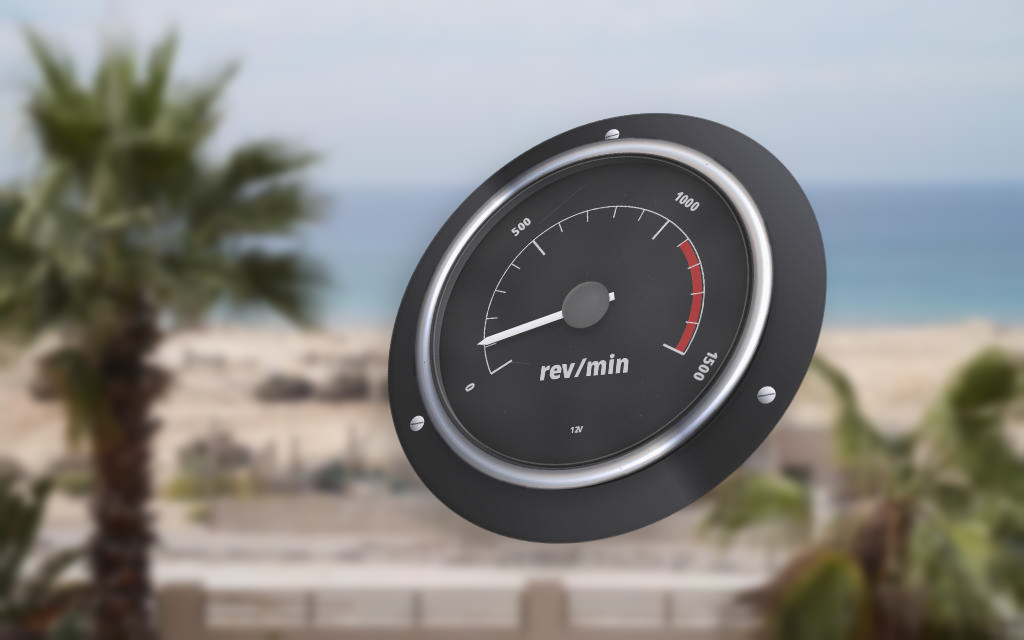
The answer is 100 rpm
